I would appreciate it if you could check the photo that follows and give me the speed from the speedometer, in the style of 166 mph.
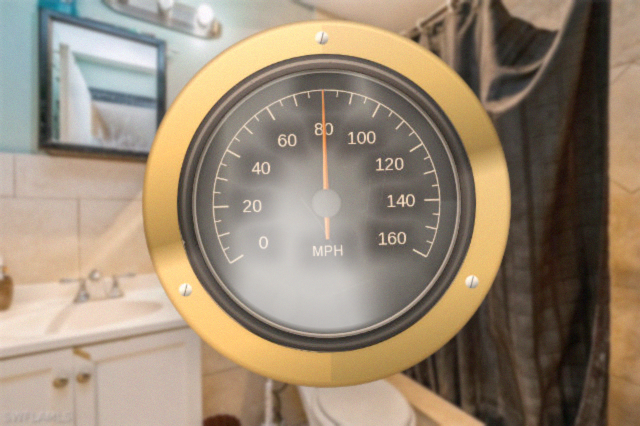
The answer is 80 mph
